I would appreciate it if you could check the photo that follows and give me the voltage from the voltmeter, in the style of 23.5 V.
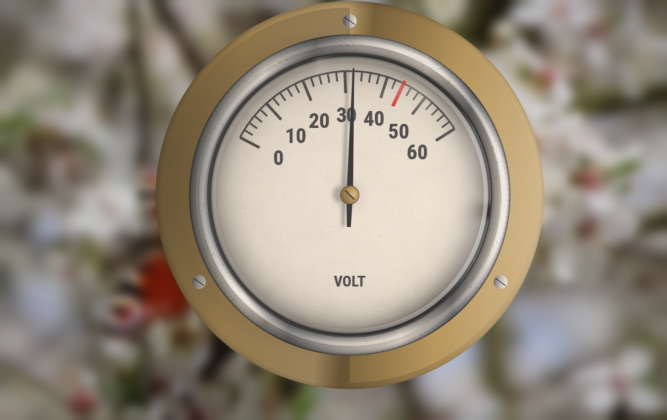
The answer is 32 V
